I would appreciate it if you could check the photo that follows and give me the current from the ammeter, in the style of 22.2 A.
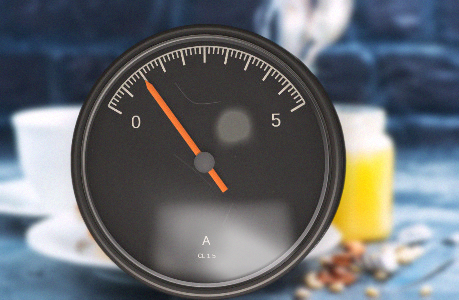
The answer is 1 A
